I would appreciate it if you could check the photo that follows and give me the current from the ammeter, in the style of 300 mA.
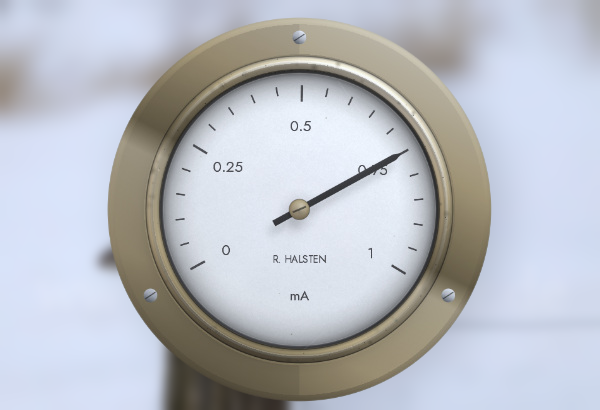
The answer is 0.75 mA
